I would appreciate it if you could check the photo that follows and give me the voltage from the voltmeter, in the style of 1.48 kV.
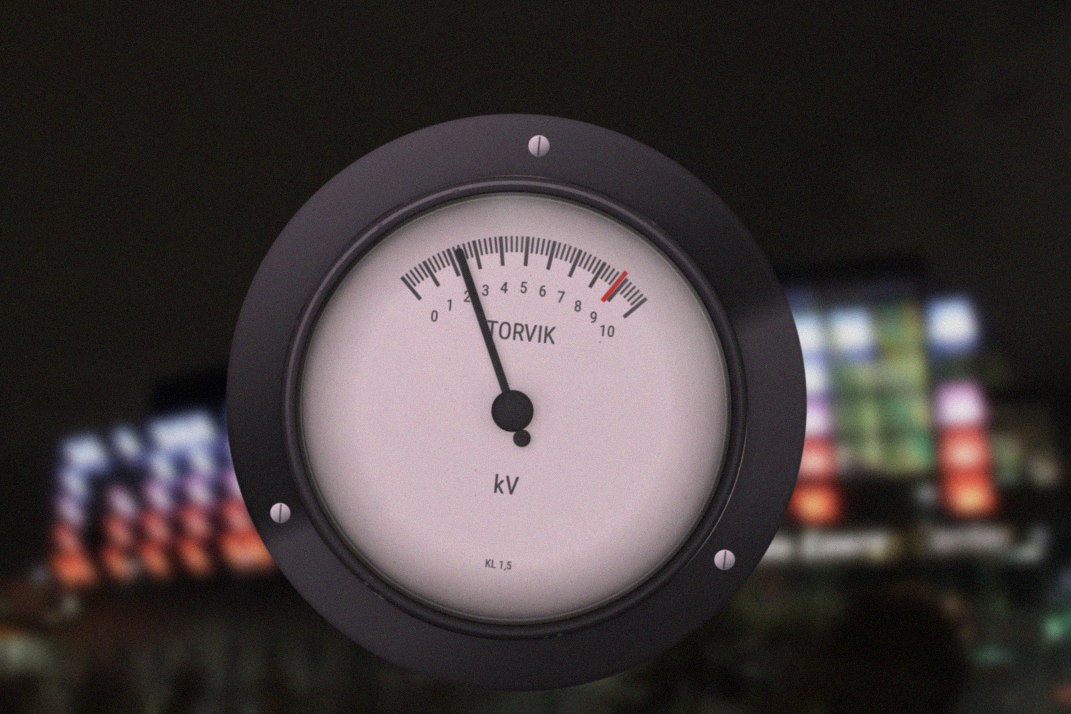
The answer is 2.4 kV
